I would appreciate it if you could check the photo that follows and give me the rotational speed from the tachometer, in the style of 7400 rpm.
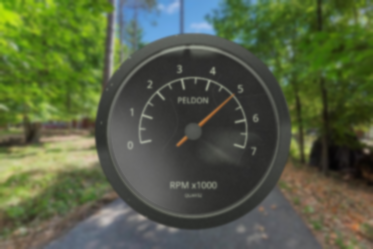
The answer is 5000 rpm
